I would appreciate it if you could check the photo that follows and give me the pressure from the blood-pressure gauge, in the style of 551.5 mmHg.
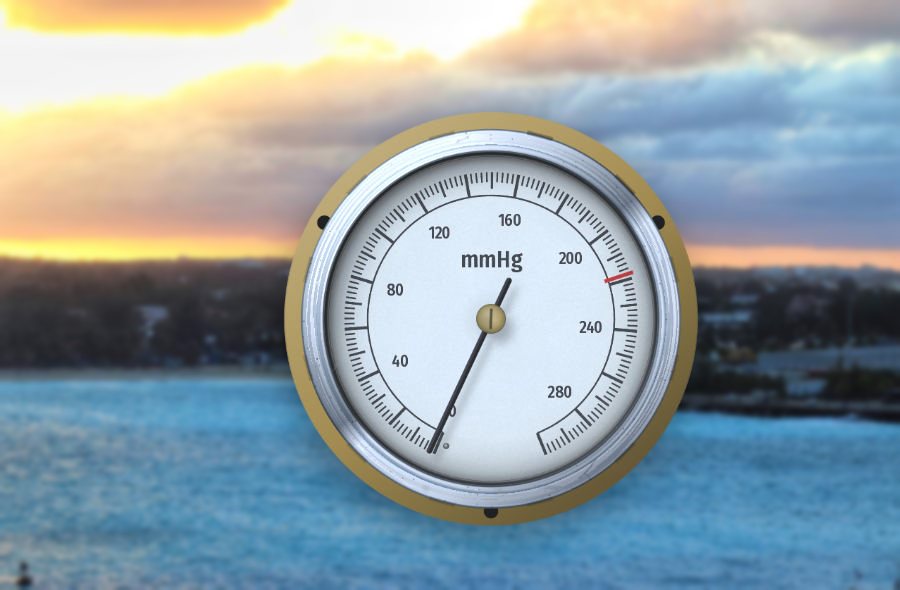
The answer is 2 mmHg
